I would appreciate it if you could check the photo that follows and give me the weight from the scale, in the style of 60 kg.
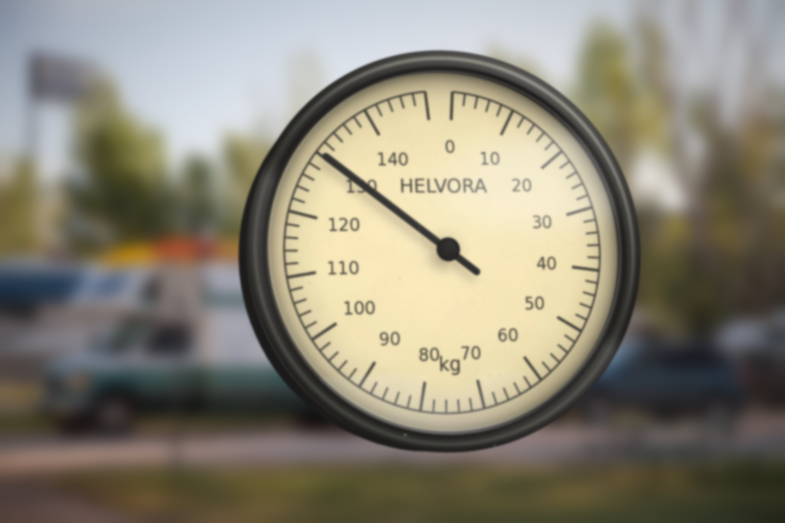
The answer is 130 kg
